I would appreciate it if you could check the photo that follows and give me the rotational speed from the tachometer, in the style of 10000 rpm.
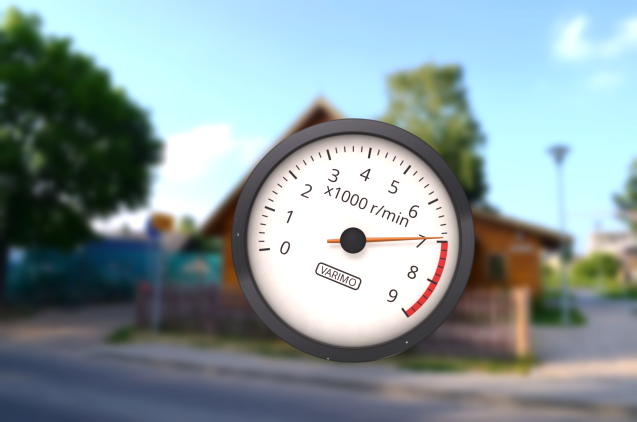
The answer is 6900 rpm
